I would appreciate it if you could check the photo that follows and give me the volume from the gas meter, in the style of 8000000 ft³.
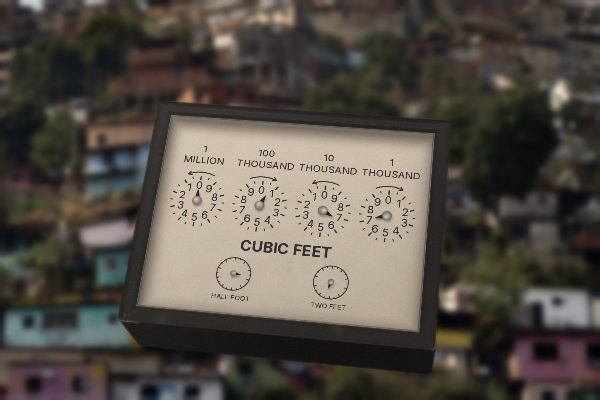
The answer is 6700 ft³
